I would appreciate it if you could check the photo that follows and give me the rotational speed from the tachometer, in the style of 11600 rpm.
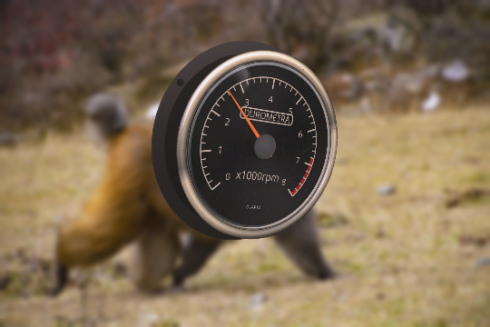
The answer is 2600 rpm
